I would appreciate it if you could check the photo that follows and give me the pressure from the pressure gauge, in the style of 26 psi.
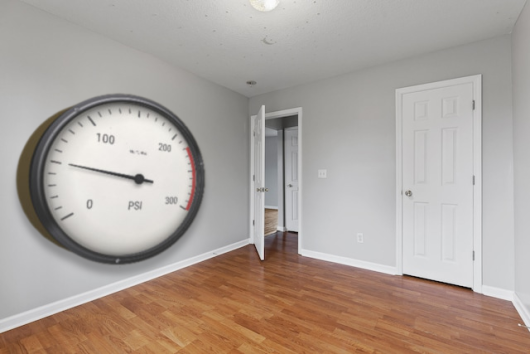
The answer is 50 psi
